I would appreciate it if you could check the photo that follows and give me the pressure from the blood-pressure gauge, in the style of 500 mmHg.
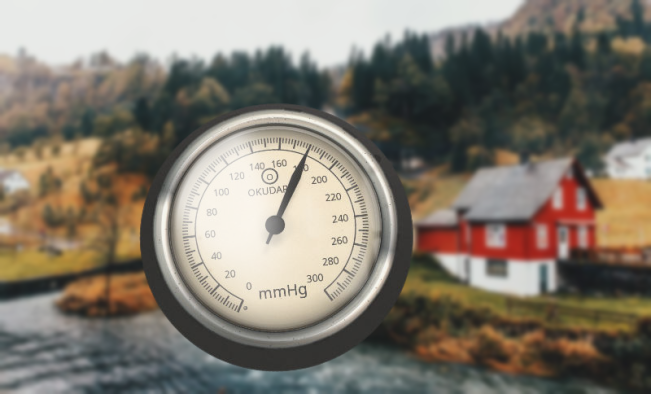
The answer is 180 mmHg
